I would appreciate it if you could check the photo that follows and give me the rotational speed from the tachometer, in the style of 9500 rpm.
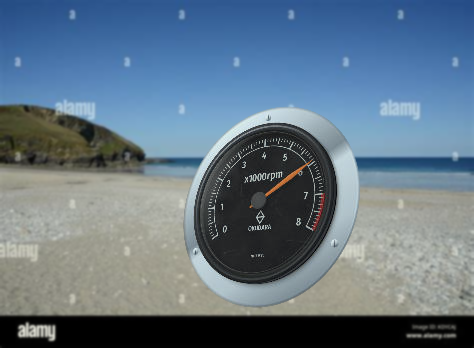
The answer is 6000 rpm
